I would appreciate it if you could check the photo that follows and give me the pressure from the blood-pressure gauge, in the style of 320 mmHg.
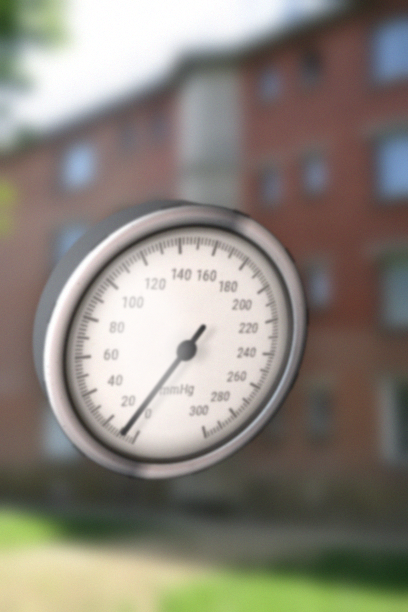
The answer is 10 mmHg
